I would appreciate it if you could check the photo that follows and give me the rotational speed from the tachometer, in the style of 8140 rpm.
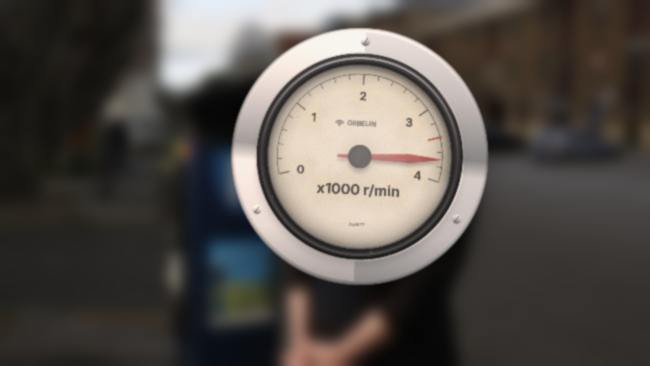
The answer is 3700 rpm
